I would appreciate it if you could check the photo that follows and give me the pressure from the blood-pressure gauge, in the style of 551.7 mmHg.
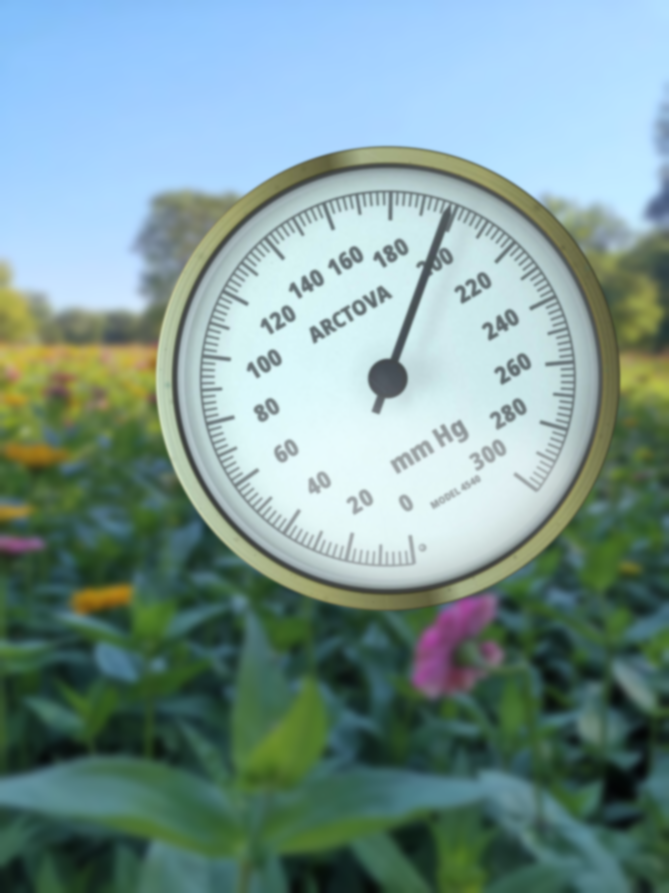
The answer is 198 mmHg
